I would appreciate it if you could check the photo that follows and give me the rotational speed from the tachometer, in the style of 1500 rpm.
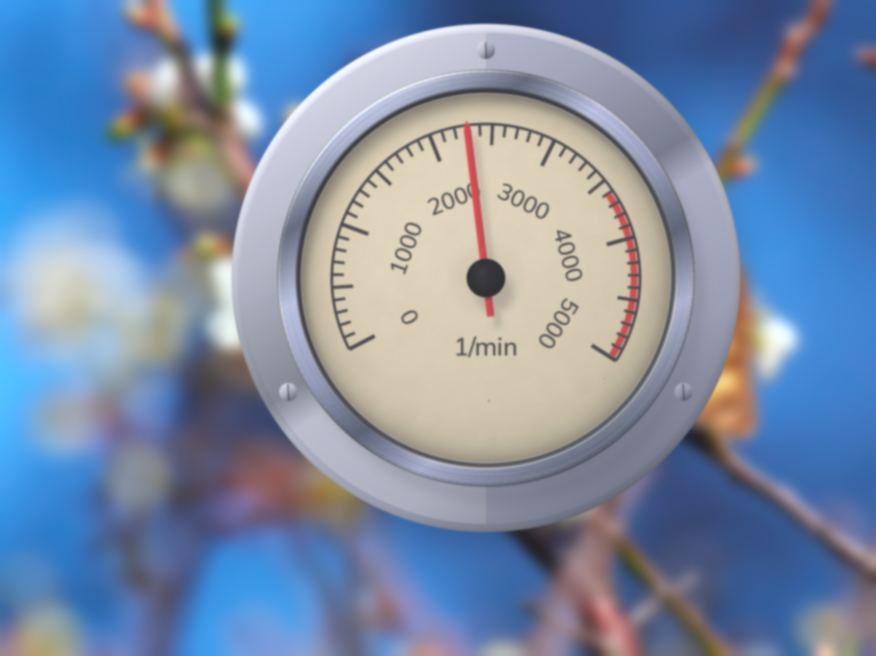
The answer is 2300 rpm
